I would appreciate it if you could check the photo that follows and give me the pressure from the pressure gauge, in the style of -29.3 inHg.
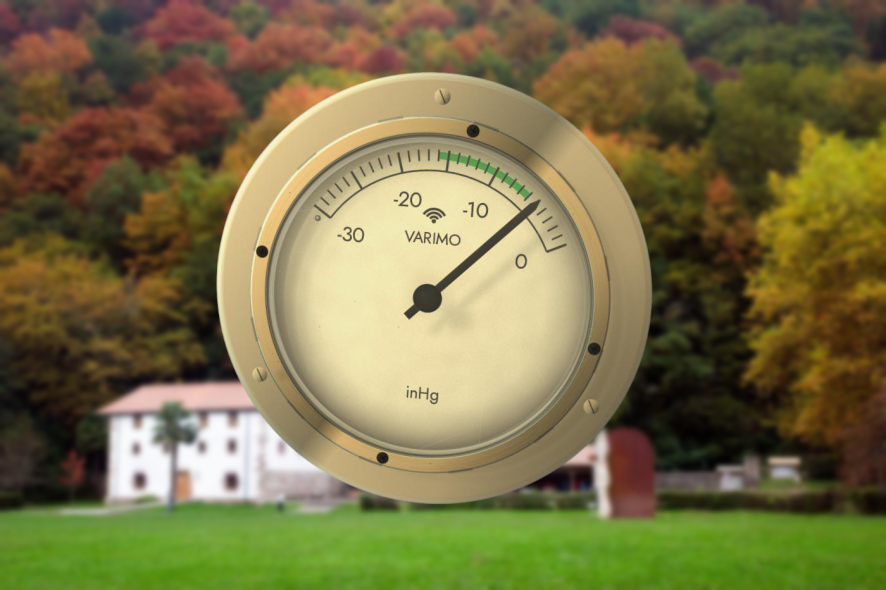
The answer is -5 inHg
